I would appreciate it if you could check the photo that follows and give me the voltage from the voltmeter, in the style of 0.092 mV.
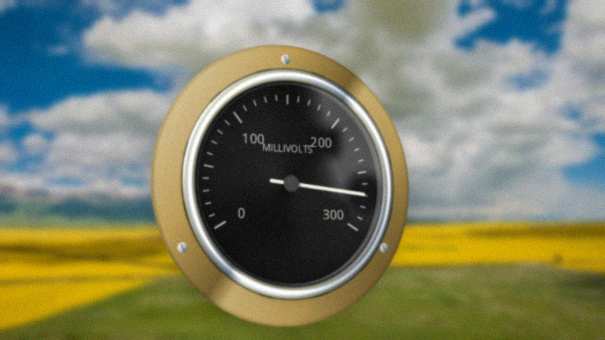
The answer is 270 mV
